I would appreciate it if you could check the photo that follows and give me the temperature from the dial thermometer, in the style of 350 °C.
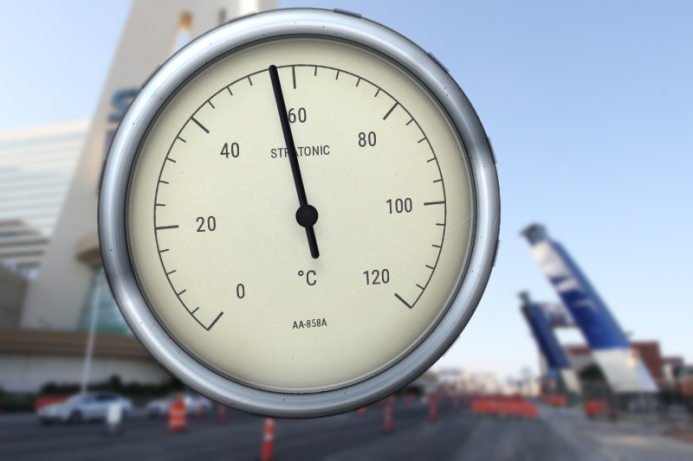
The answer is 56 °C
